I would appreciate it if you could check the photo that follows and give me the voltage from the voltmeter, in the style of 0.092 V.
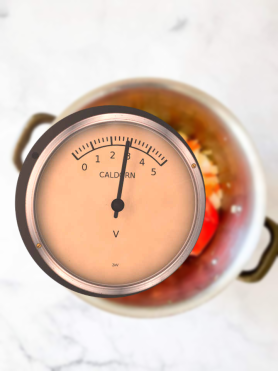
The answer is 2.8 V
